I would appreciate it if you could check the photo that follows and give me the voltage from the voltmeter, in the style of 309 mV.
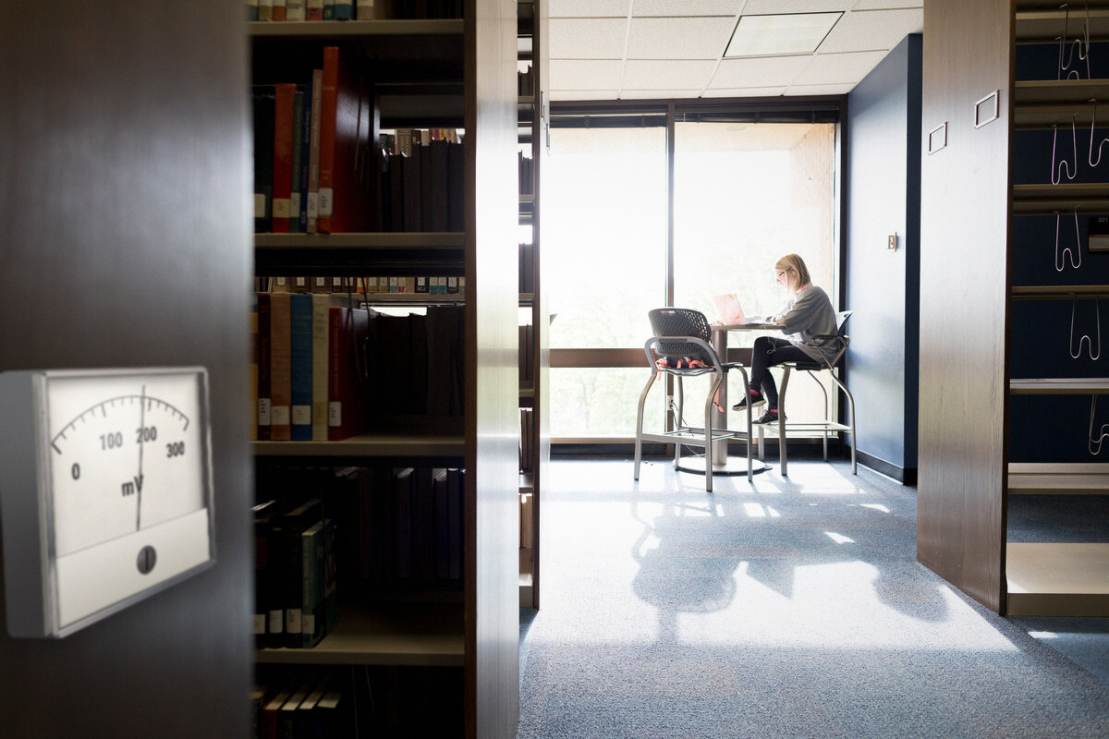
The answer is 180 mV
